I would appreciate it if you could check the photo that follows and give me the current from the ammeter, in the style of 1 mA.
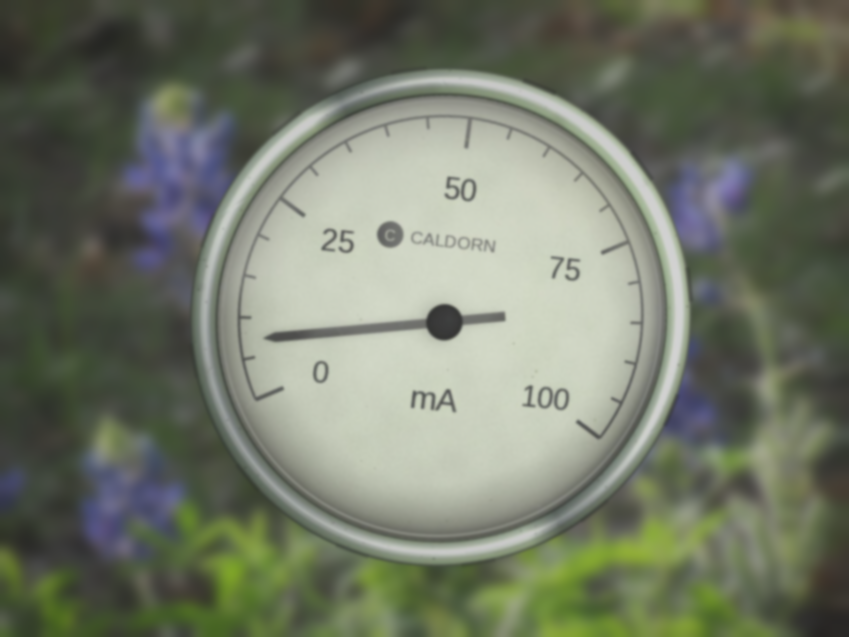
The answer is 7.5 mA
